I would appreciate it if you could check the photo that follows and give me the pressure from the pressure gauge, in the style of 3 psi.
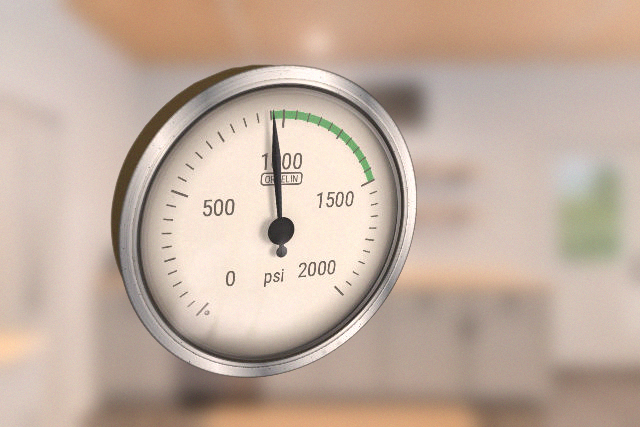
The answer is 950 psi
